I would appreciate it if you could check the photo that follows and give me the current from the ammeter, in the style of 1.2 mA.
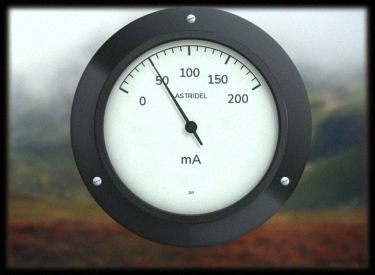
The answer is 50 mA
